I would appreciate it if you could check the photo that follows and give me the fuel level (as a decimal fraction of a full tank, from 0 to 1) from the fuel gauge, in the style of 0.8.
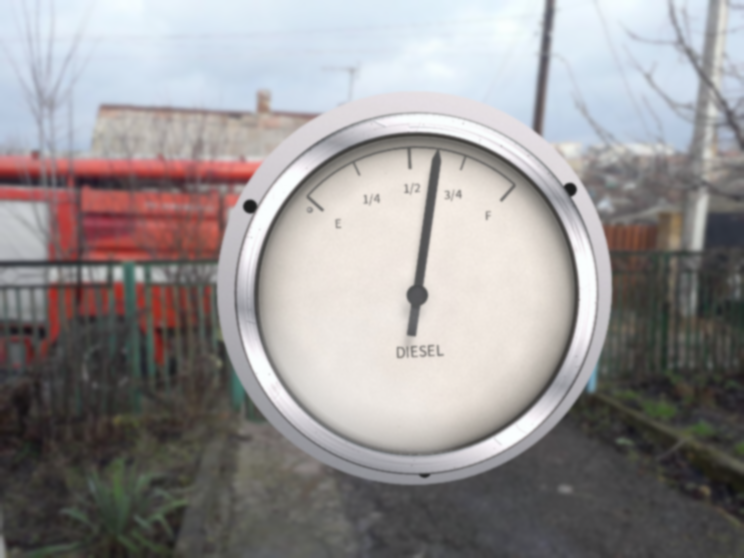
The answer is 0.625
